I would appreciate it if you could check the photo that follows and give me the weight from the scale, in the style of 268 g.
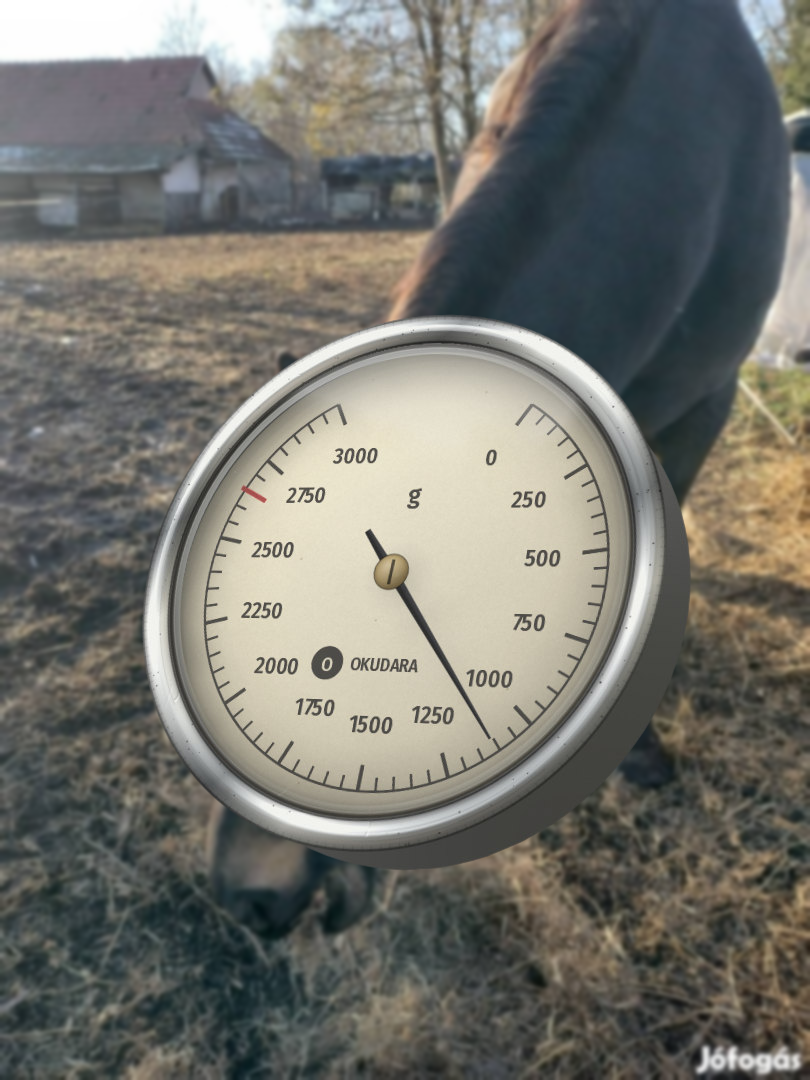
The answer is 1100 g
